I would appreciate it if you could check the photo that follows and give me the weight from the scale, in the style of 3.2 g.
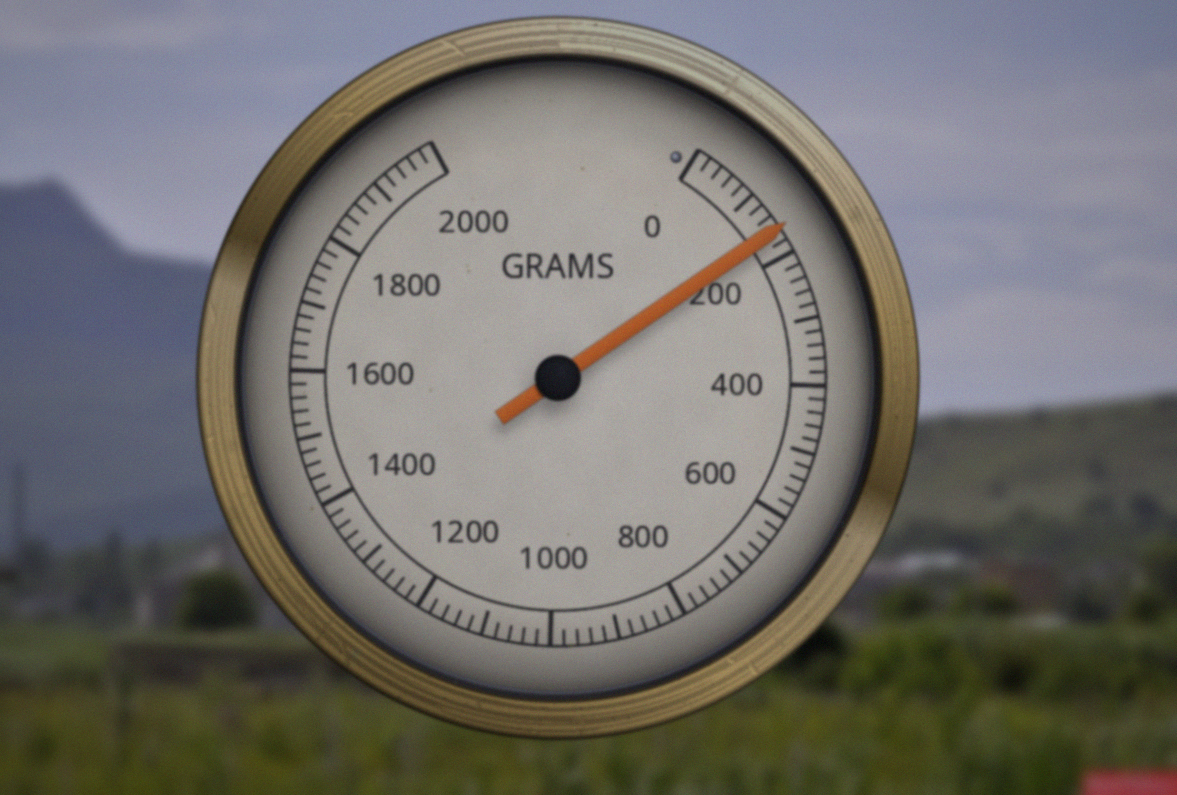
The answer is 160 g
